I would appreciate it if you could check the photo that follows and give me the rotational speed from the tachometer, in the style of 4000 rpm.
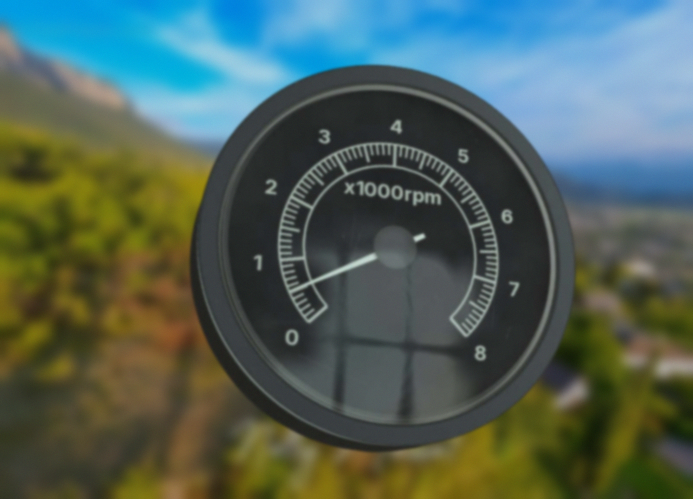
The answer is 500 rpm
